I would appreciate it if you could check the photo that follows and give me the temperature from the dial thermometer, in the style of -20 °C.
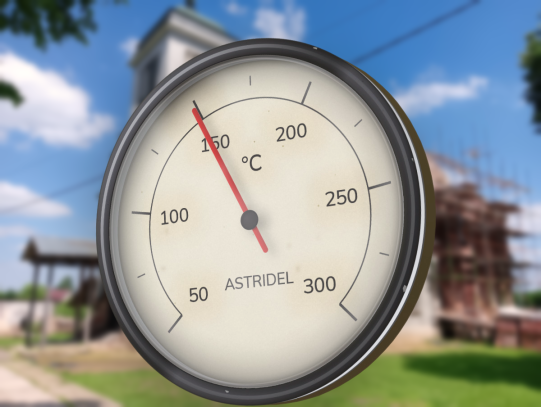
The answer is 150 °C
